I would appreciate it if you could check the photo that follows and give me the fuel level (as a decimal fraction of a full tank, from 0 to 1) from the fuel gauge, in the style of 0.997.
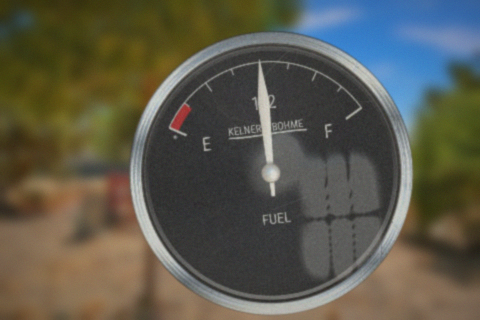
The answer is 0.5
